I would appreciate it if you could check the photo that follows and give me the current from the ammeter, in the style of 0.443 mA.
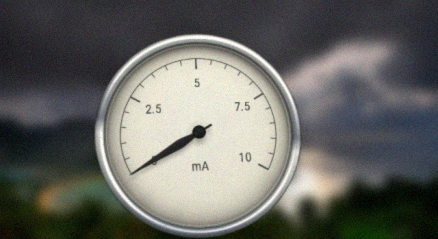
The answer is 0 mA
